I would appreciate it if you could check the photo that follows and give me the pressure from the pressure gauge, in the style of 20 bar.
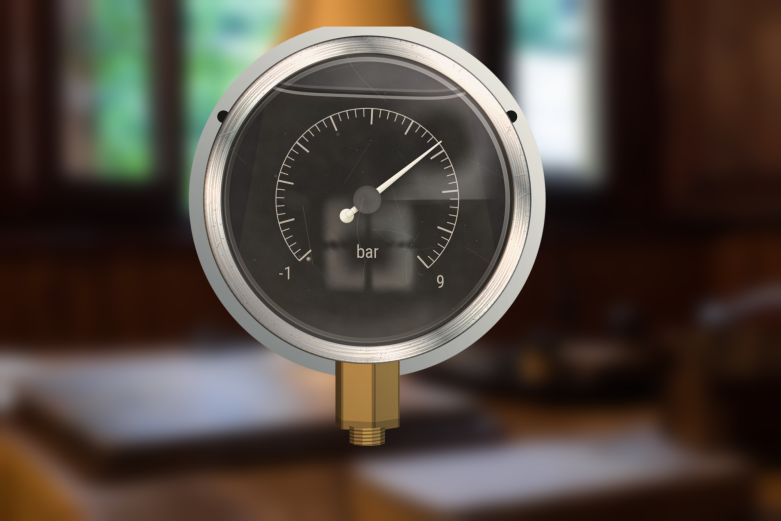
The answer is 5.8 bar
